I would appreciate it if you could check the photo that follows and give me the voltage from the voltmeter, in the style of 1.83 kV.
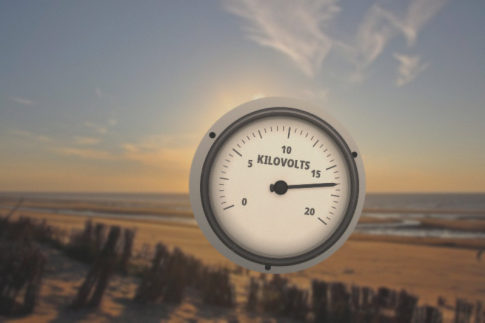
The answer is 16.5 kV
